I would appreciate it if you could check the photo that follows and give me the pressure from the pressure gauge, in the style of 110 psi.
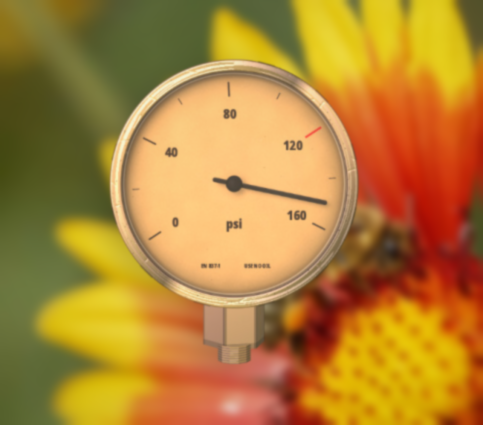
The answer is 150 psi
